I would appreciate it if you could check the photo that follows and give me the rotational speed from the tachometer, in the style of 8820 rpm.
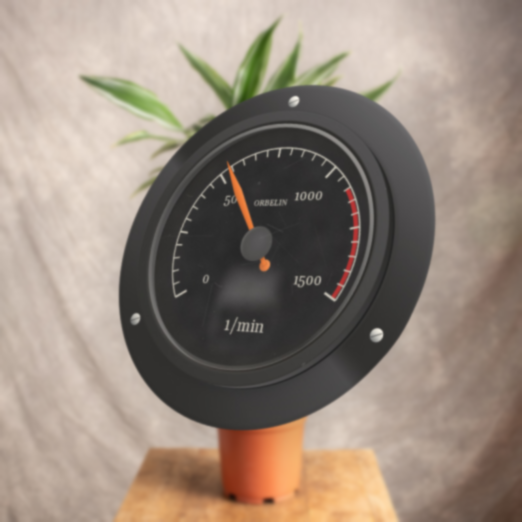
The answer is 550 rpm
